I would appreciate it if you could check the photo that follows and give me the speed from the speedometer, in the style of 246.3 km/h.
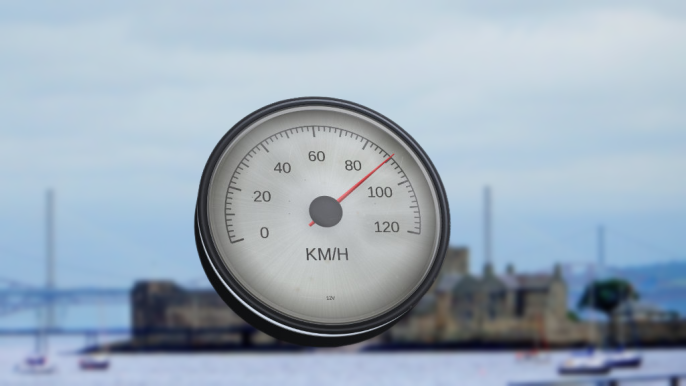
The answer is 90 km/h
